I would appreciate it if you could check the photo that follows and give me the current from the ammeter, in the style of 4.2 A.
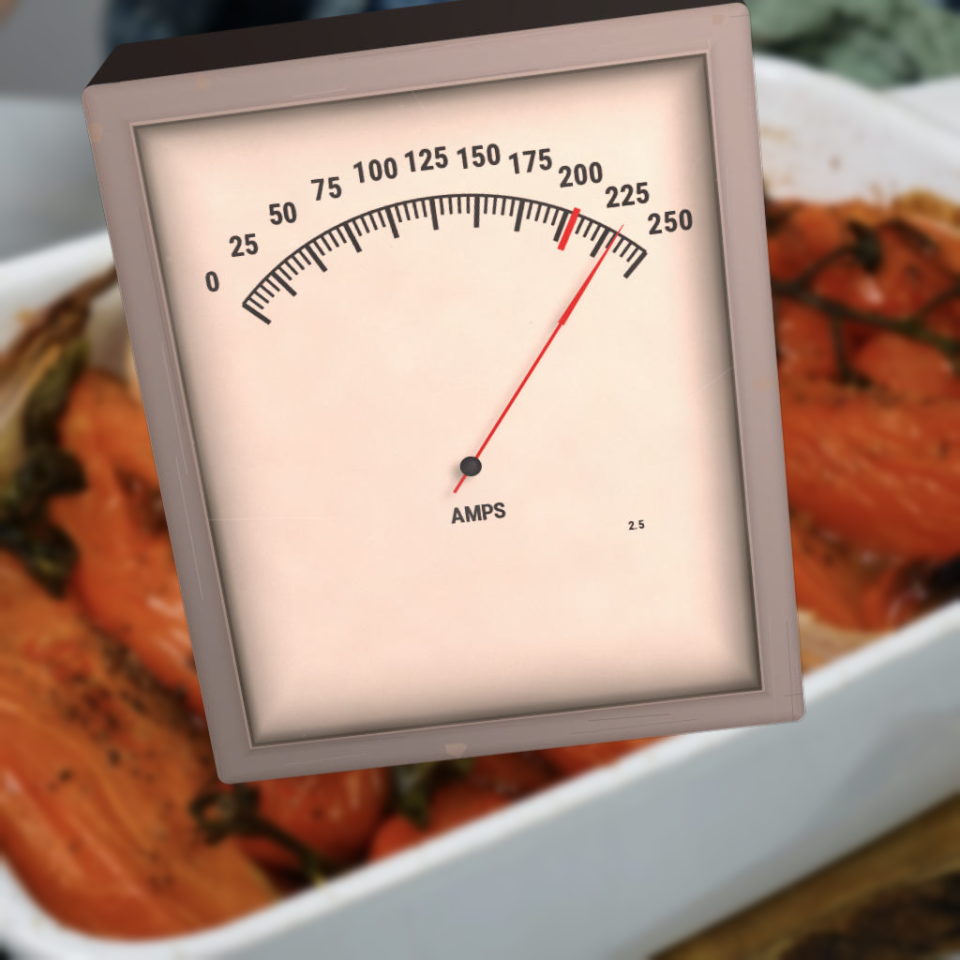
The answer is 230 A
